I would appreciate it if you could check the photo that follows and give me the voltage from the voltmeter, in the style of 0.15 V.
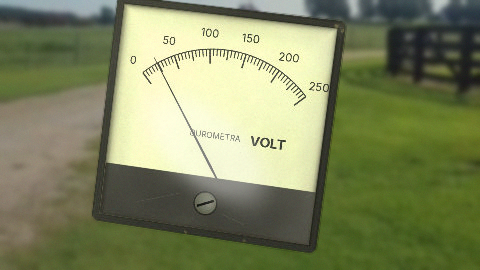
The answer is 25 V
